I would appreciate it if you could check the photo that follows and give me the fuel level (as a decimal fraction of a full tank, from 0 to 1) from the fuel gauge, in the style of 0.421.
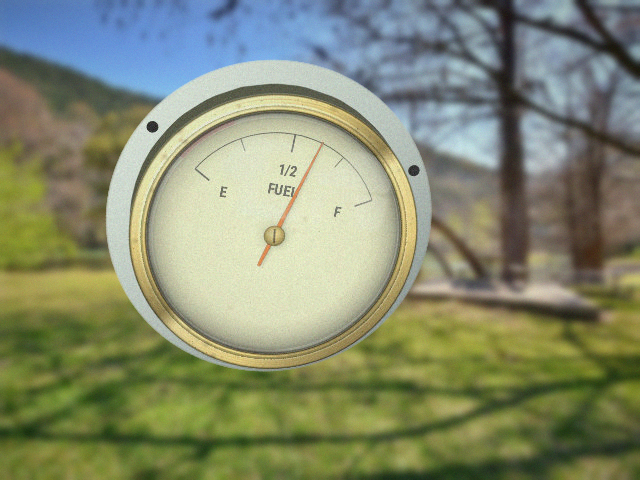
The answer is 0.625
